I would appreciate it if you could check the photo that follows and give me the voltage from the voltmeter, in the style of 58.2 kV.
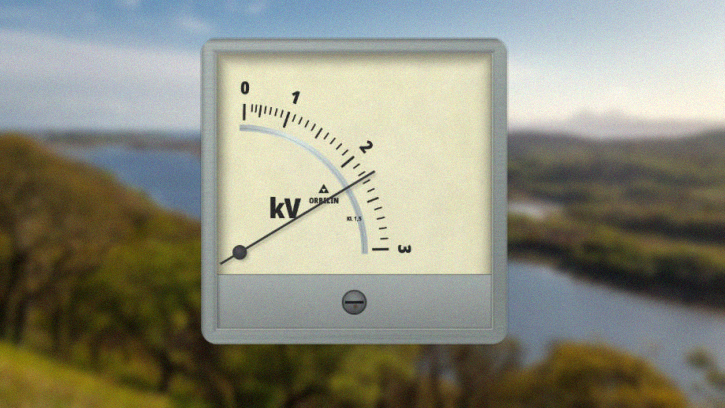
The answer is 2.25 kV
